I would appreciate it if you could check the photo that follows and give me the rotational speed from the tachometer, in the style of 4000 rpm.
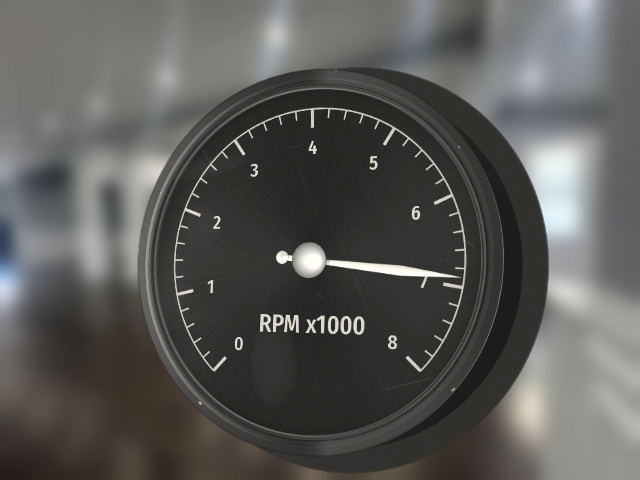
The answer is 6900 rpm
